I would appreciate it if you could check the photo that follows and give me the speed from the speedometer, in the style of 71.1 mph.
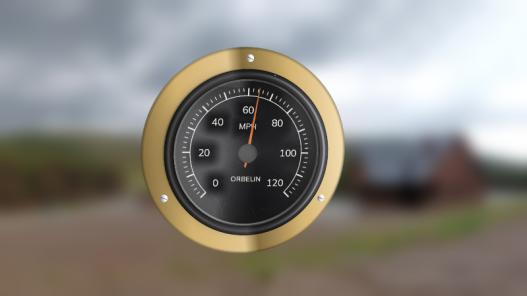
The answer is 64 mph
